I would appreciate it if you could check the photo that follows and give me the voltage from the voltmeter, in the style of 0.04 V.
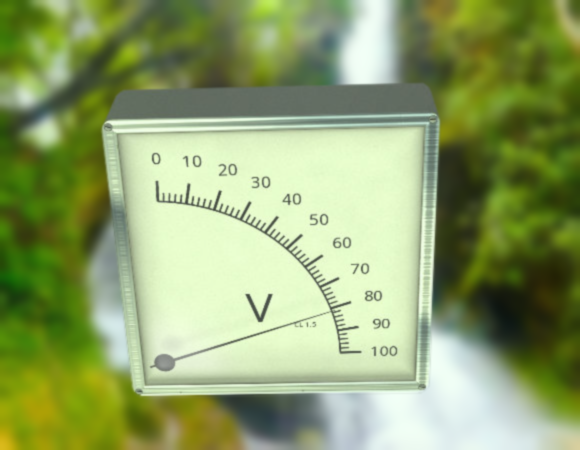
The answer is 80 V
